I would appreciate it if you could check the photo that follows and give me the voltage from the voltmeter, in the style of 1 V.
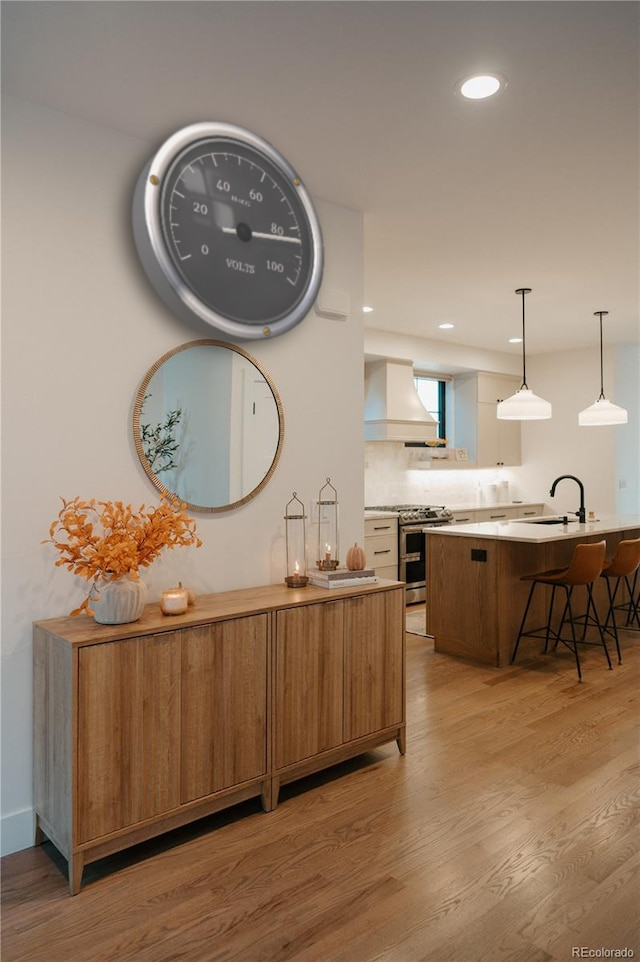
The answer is 85 V
